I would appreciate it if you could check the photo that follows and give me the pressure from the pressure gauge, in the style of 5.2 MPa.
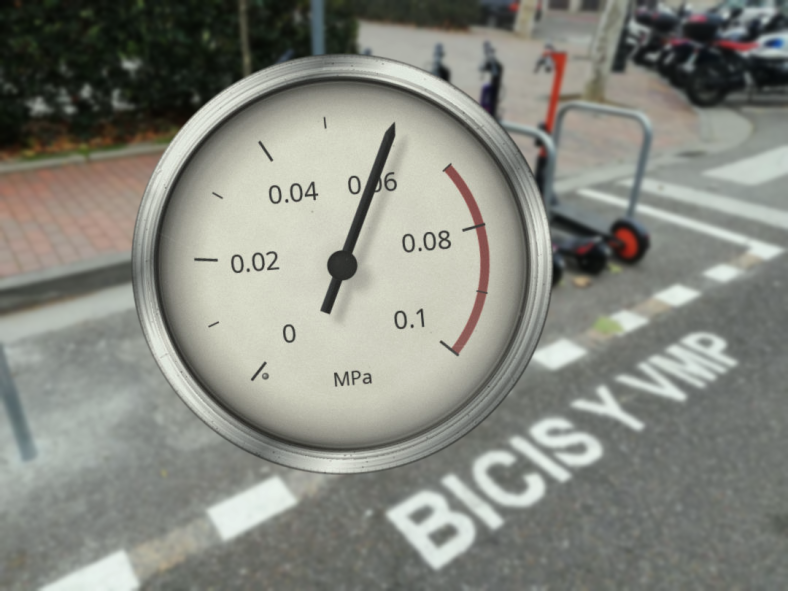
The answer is 0.06 MPa
